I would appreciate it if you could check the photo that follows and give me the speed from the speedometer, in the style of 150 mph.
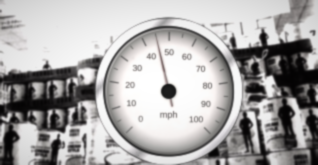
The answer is 45 mph
